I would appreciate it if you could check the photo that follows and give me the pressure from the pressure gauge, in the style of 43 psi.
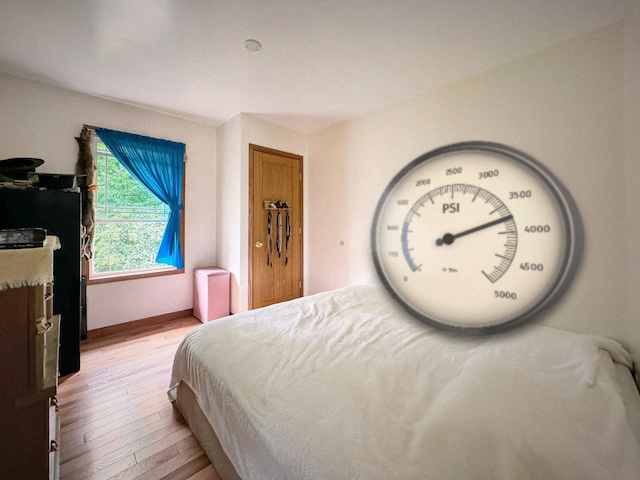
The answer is 3750 psi
